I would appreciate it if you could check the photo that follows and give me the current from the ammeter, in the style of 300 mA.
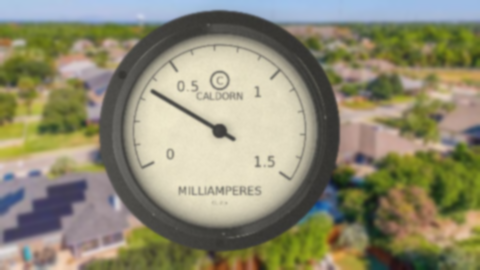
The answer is 0.35 mA
